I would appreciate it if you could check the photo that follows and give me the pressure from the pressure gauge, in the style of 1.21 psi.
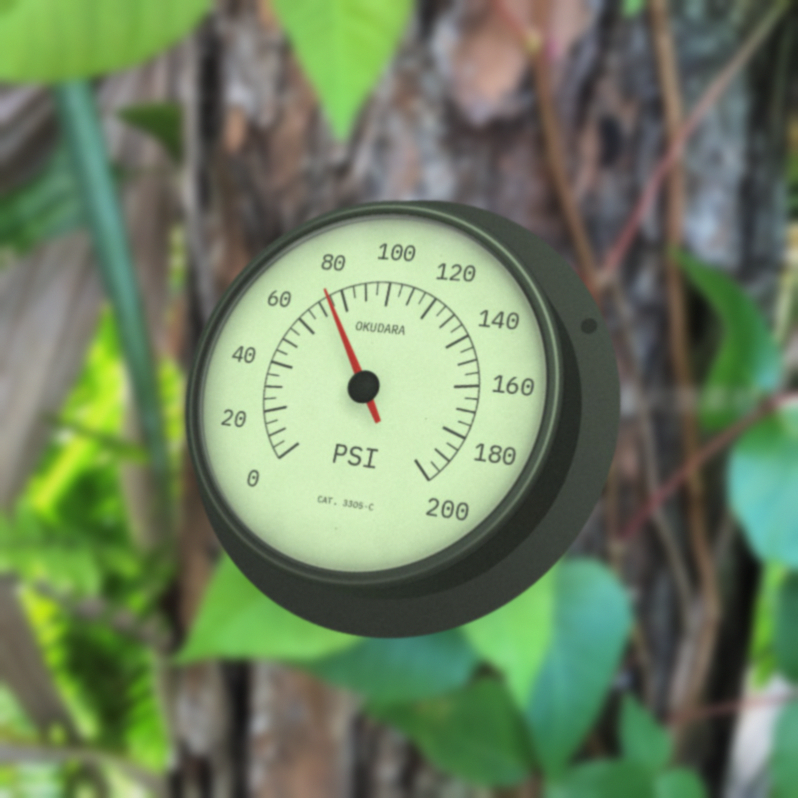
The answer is 75 psi
